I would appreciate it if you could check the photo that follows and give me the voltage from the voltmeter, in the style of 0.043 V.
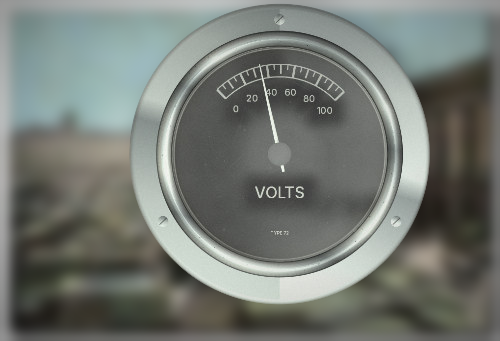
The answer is 35 V
